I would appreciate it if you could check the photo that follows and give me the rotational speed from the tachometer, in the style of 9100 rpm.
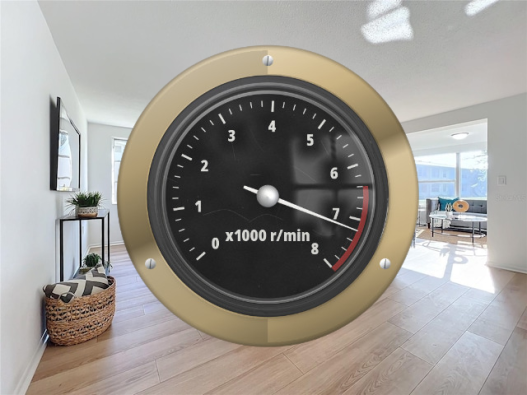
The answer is 7200 rpm
